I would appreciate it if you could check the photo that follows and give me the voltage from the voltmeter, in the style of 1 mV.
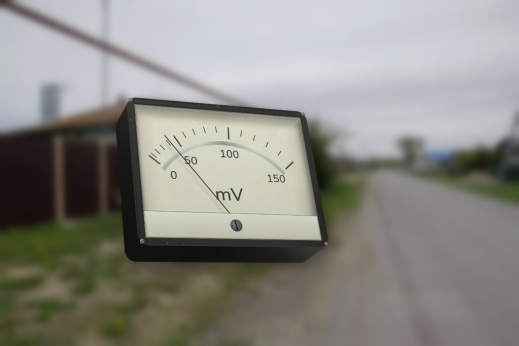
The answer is 40 mV
